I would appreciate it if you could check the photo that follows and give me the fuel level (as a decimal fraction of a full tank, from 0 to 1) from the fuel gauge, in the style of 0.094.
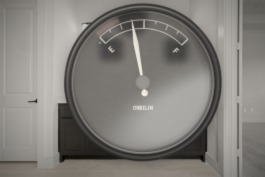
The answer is 0.375
